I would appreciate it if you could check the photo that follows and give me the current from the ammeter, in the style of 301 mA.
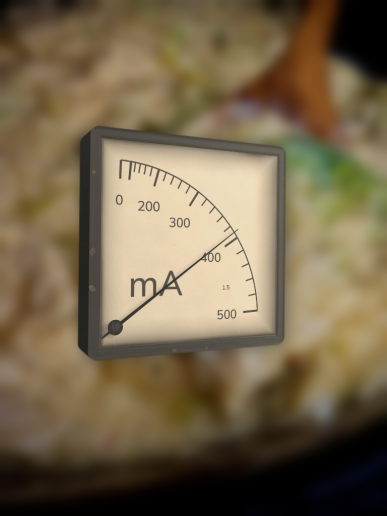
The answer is 390 mA
